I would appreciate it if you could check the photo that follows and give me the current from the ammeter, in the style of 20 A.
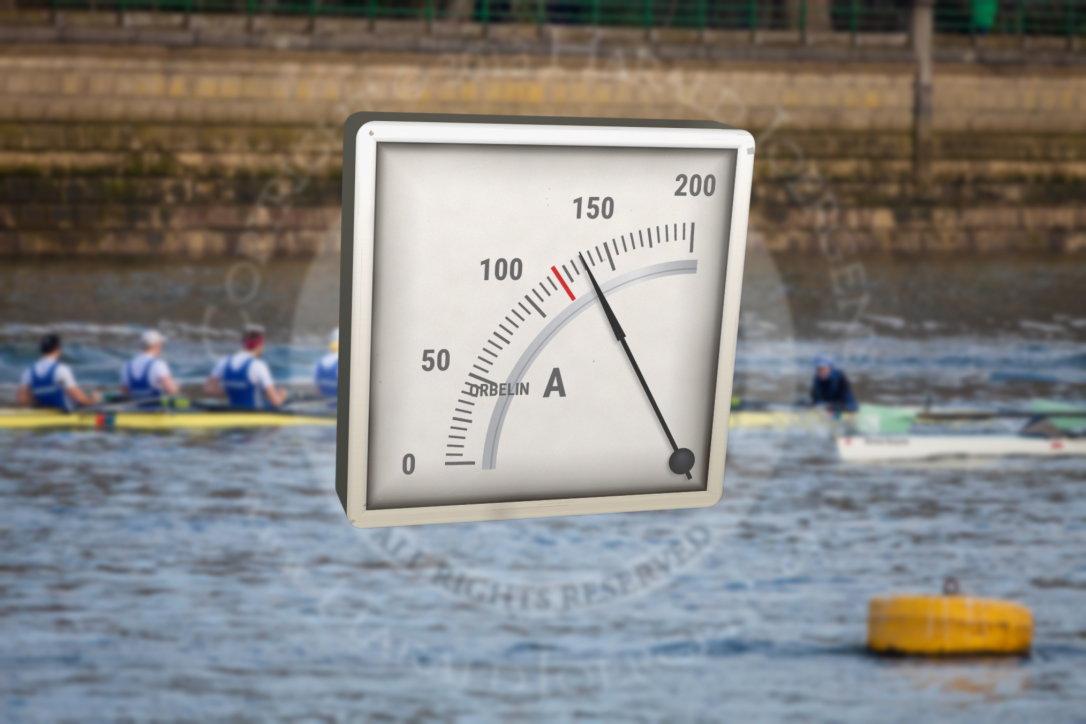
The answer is 135 A
